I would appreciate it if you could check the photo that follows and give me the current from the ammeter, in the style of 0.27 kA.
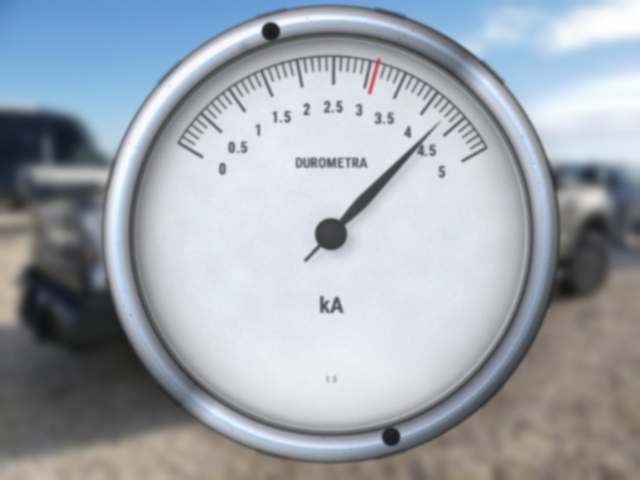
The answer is 4.3 kA
